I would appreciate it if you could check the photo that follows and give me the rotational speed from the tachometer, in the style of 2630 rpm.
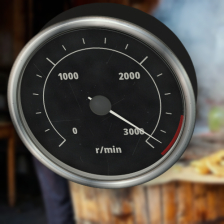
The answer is 2900 rpm
